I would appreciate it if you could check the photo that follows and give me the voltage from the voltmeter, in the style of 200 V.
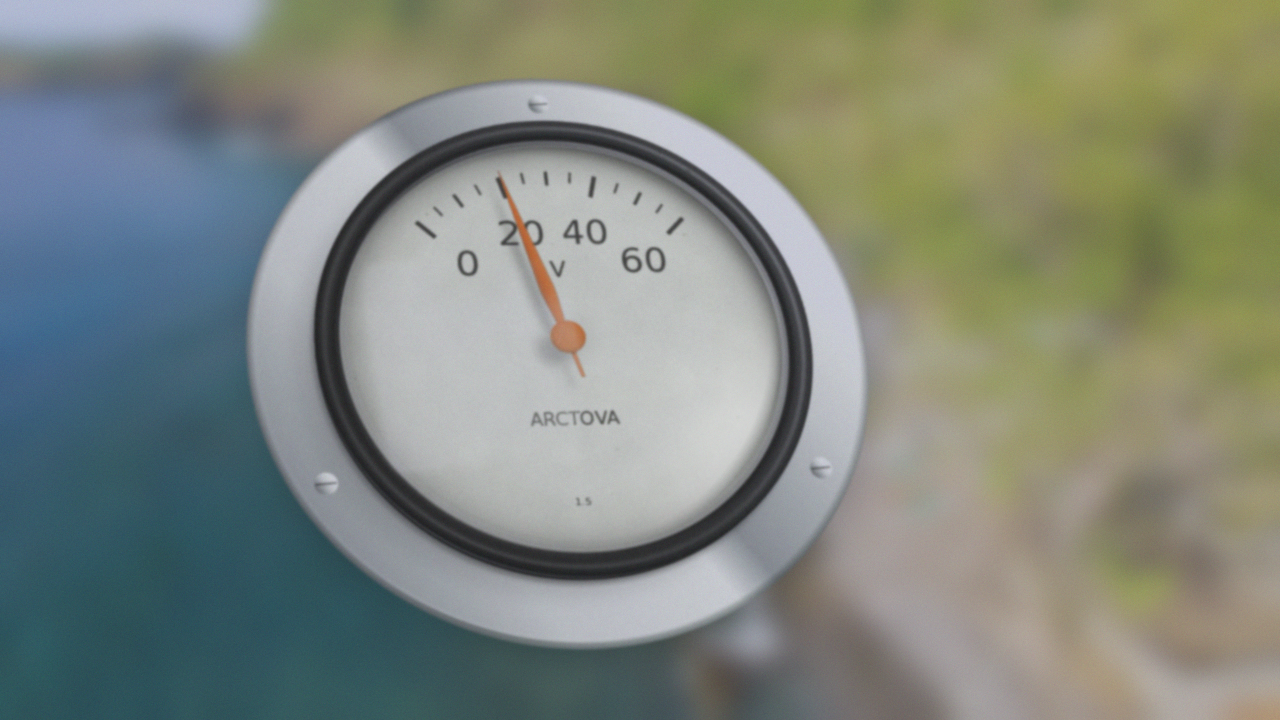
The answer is 20 V
